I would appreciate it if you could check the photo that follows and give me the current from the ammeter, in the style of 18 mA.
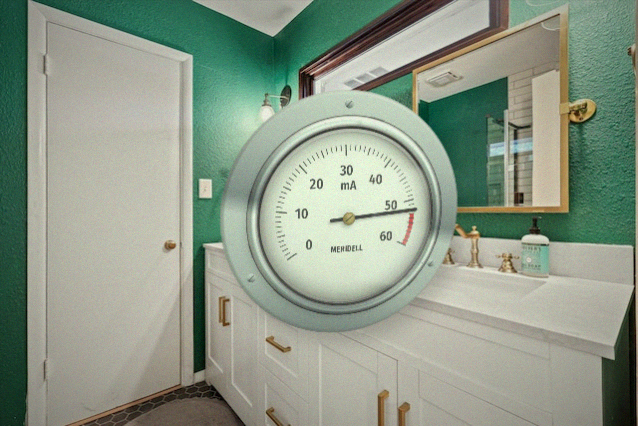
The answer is 52 mA
